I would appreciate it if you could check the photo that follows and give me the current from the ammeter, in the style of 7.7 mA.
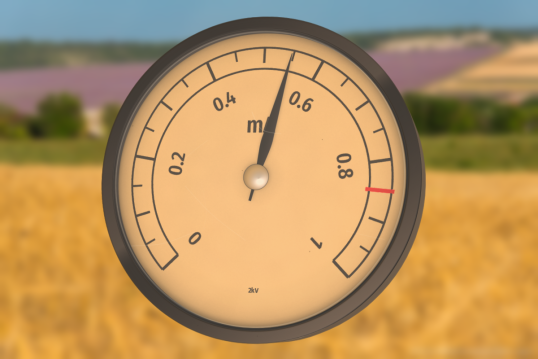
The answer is 0.55 mA
